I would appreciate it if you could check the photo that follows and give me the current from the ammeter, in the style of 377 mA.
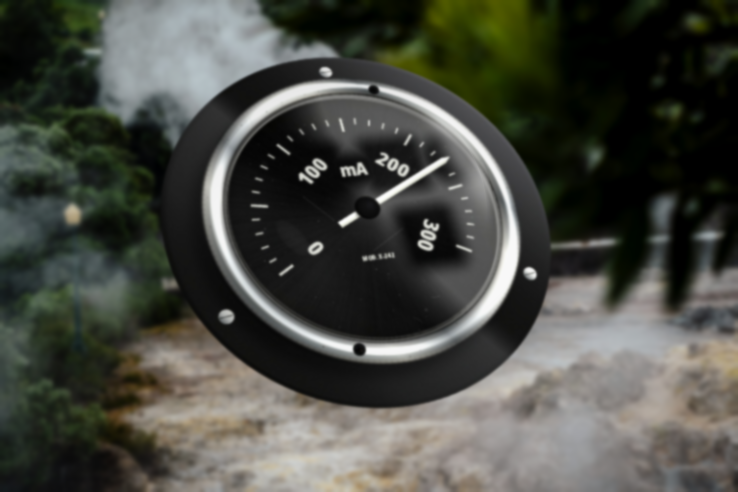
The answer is 230 mA
